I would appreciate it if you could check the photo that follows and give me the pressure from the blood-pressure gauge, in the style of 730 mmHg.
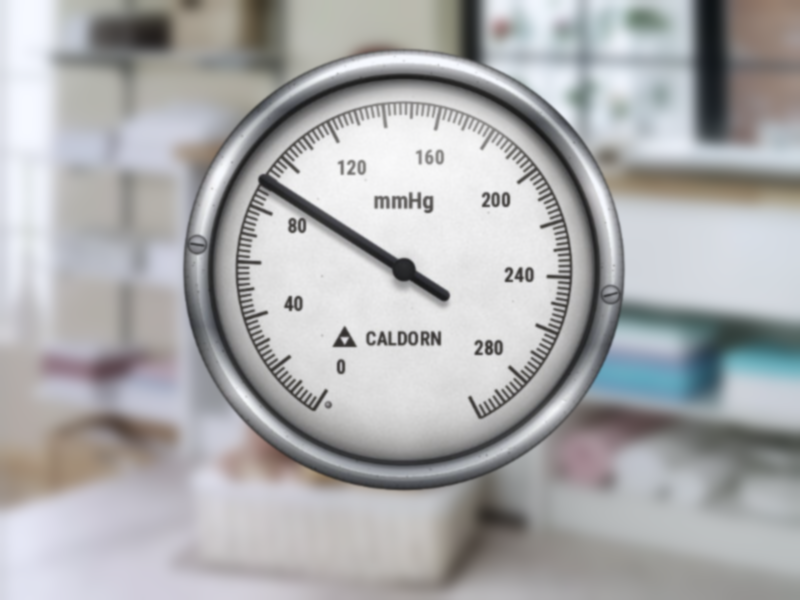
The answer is 90 mmHg
